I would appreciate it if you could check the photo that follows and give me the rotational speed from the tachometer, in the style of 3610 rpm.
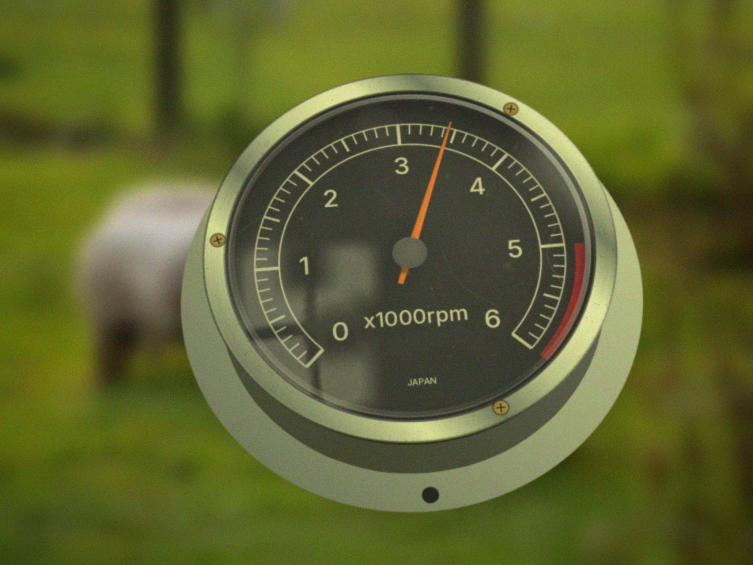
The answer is 3450 rpm
